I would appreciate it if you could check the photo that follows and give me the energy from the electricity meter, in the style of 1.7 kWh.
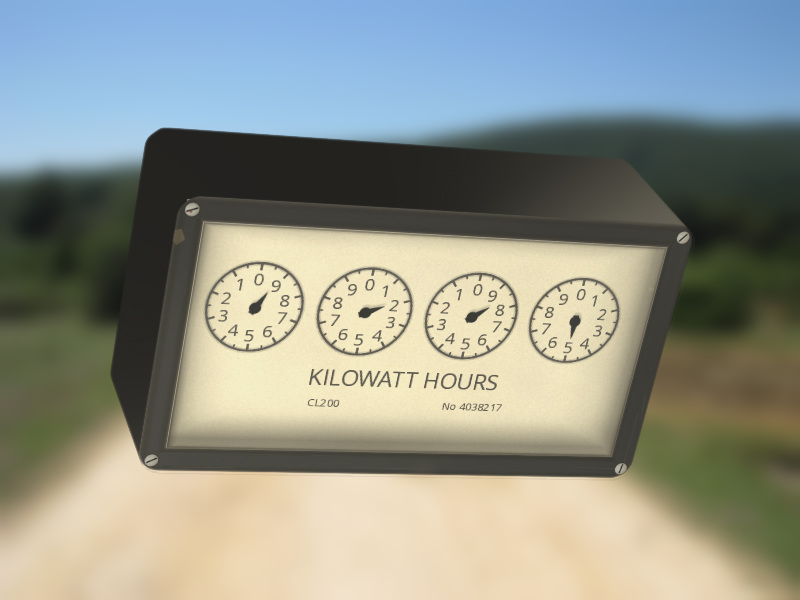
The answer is 9185 kWh
